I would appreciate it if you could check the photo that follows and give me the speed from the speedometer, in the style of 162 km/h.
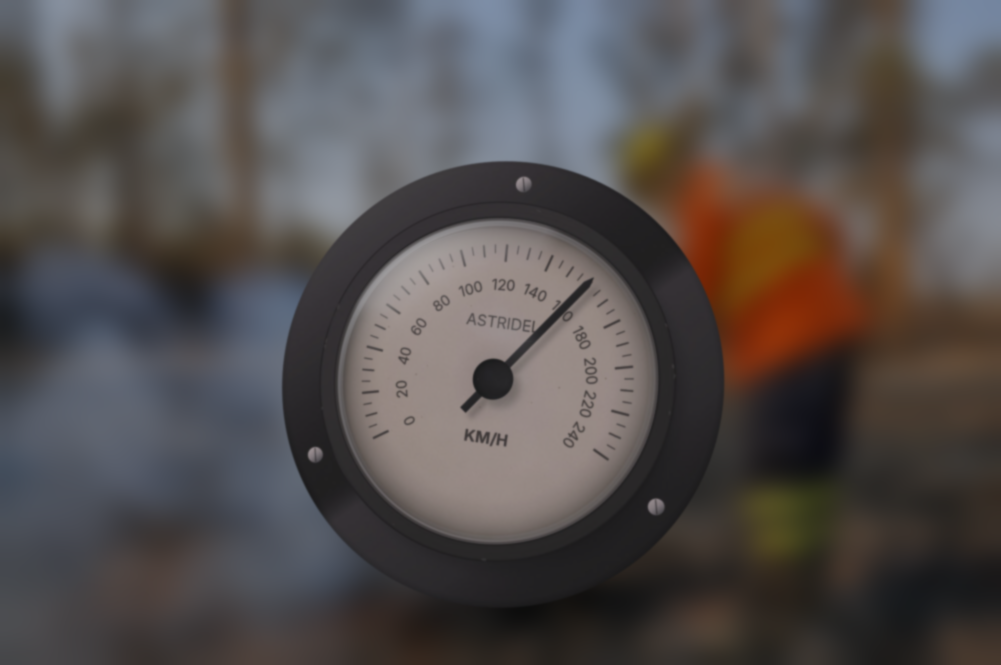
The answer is 160 km/h
